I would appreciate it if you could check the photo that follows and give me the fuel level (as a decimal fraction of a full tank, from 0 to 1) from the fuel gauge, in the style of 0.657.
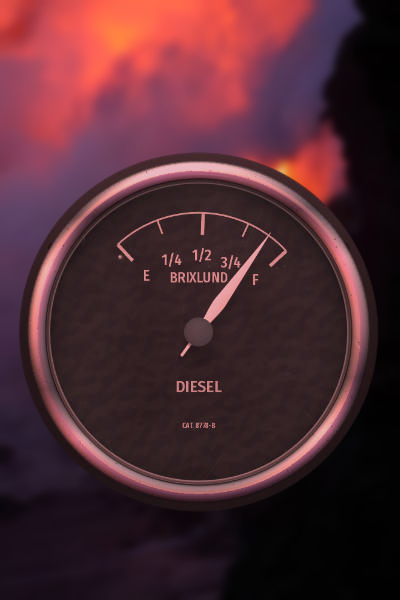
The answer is 0.875
